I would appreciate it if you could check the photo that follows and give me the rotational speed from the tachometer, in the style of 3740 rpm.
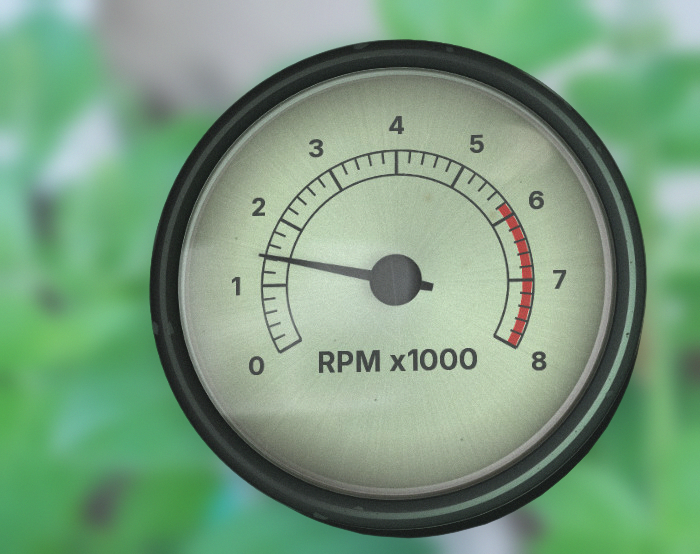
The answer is 1400 rpm
